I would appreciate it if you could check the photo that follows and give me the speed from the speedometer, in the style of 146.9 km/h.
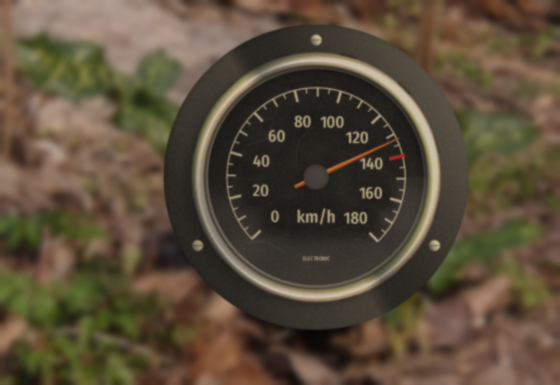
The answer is 132.5 km/h
